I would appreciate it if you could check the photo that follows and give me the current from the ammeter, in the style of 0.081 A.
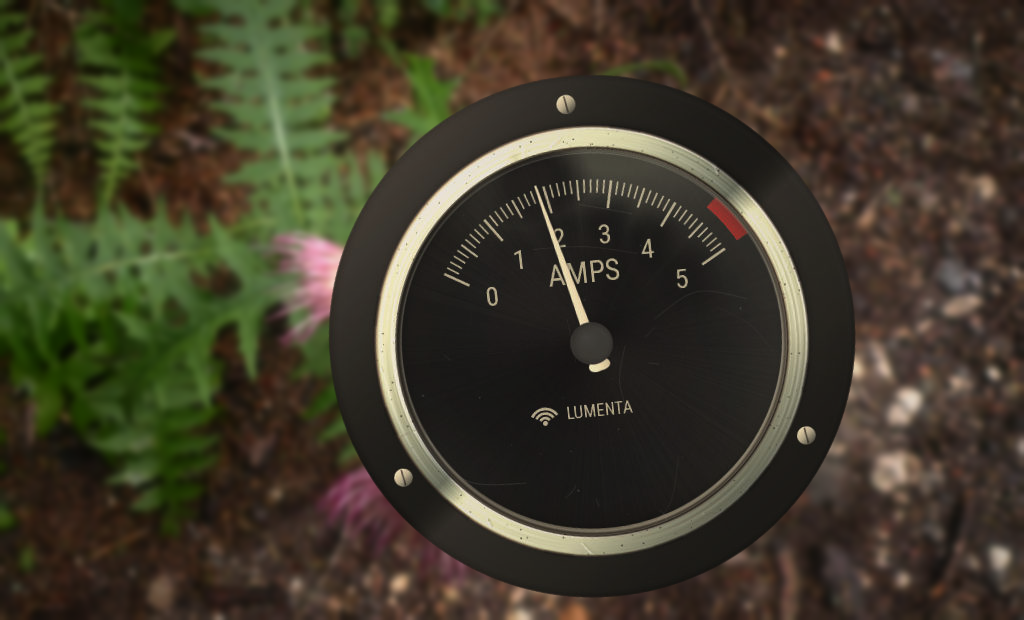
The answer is 1.9 A
